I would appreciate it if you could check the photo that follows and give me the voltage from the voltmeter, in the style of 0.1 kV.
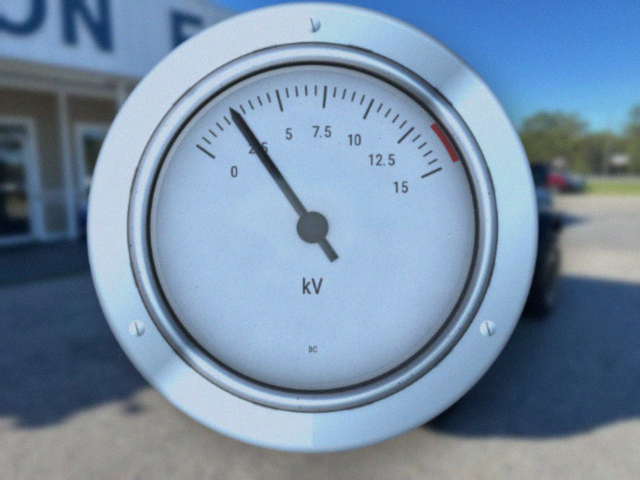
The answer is 2.5 kV
